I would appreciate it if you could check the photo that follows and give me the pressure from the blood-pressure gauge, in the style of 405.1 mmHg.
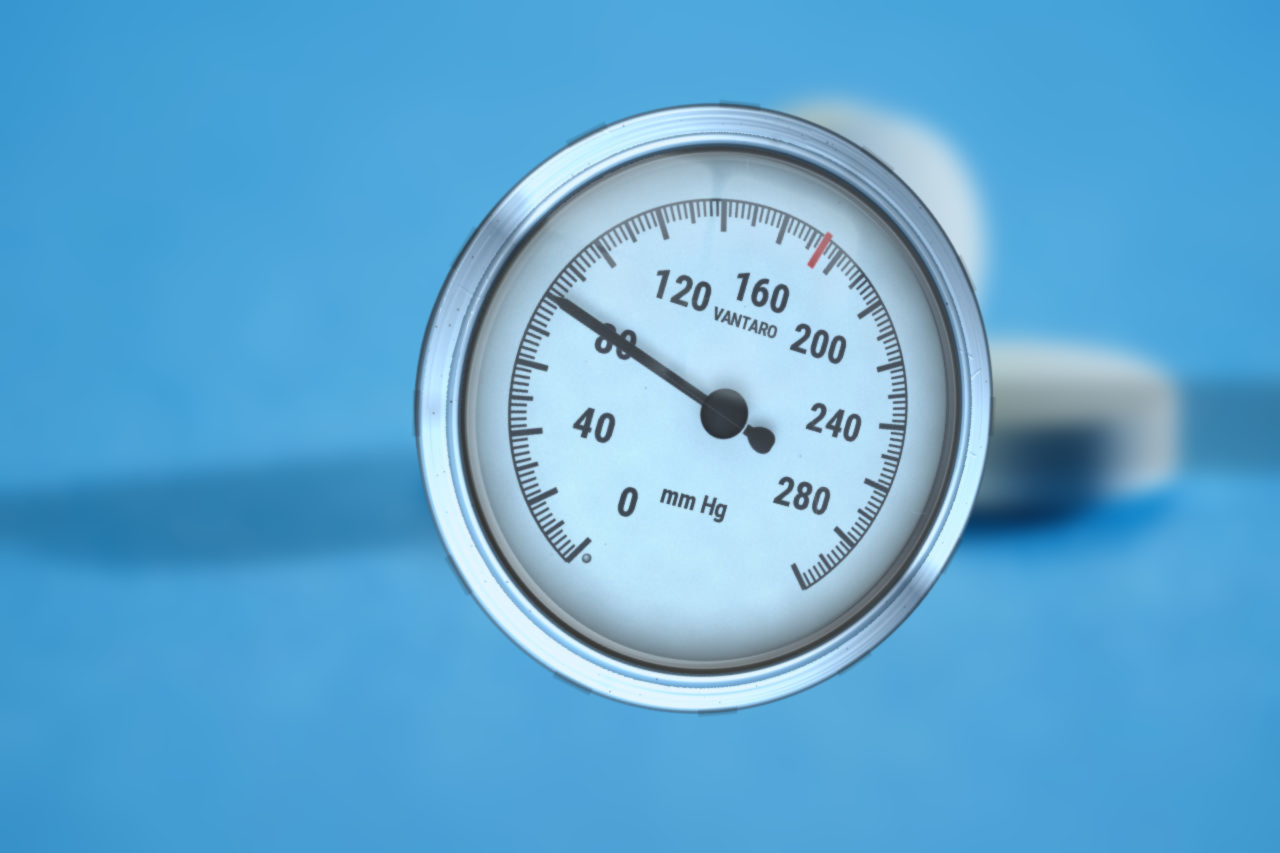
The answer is 80 mmHg
